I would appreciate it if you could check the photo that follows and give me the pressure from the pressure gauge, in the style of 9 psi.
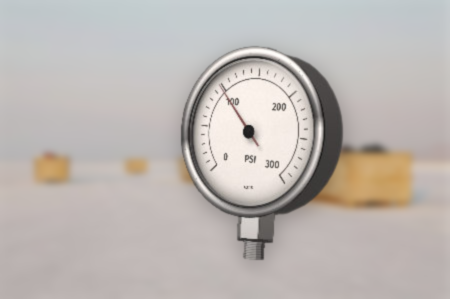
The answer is 100 psi
